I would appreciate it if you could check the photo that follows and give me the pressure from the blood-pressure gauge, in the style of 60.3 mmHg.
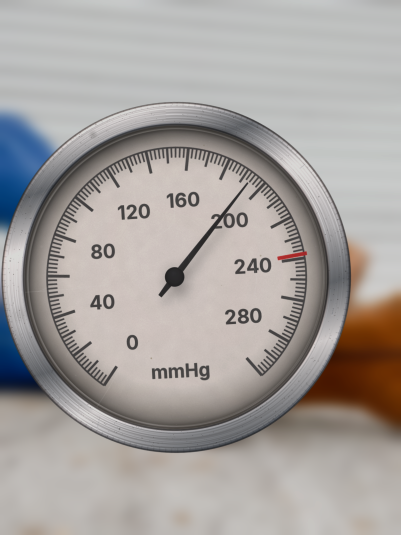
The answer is 194 mmHg
